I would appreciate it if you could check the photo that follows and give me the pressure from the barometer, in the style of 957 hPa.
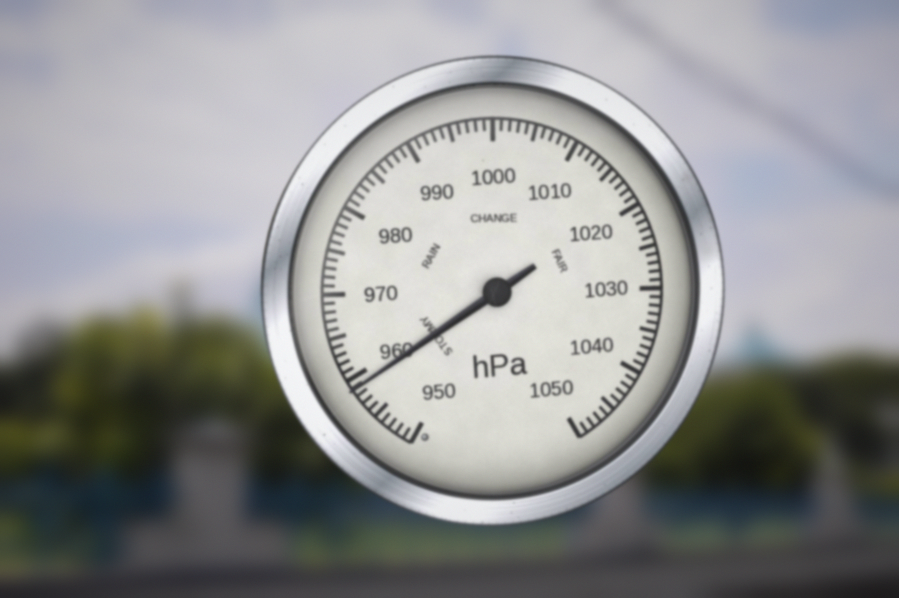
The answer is 959 hPa
